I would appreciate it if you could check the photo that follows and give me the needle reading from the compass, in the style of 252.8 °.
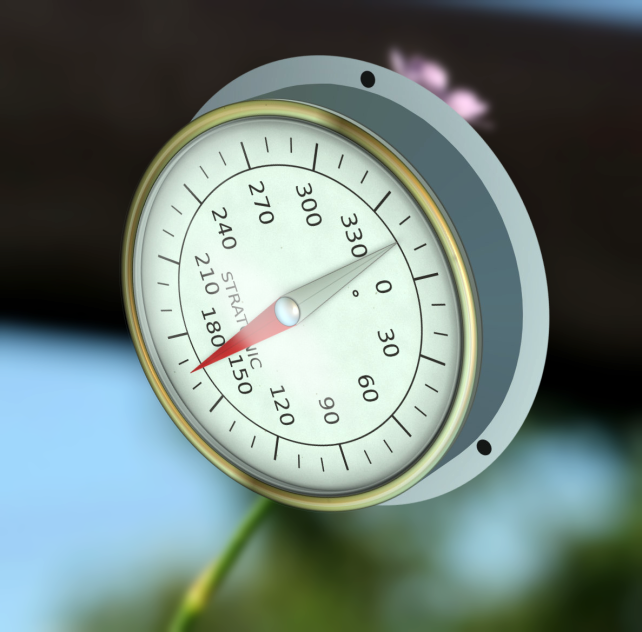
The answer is 165 °
